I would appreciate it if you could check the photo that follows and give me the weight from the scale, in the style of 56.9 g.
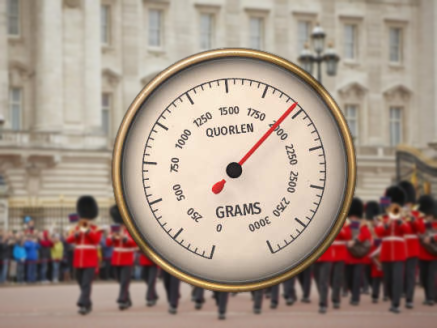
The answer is 1950 g
